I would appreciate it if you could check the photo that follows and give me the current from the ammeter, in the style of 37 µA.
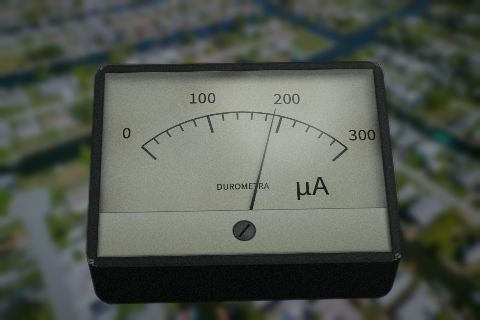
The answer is 190 µA
